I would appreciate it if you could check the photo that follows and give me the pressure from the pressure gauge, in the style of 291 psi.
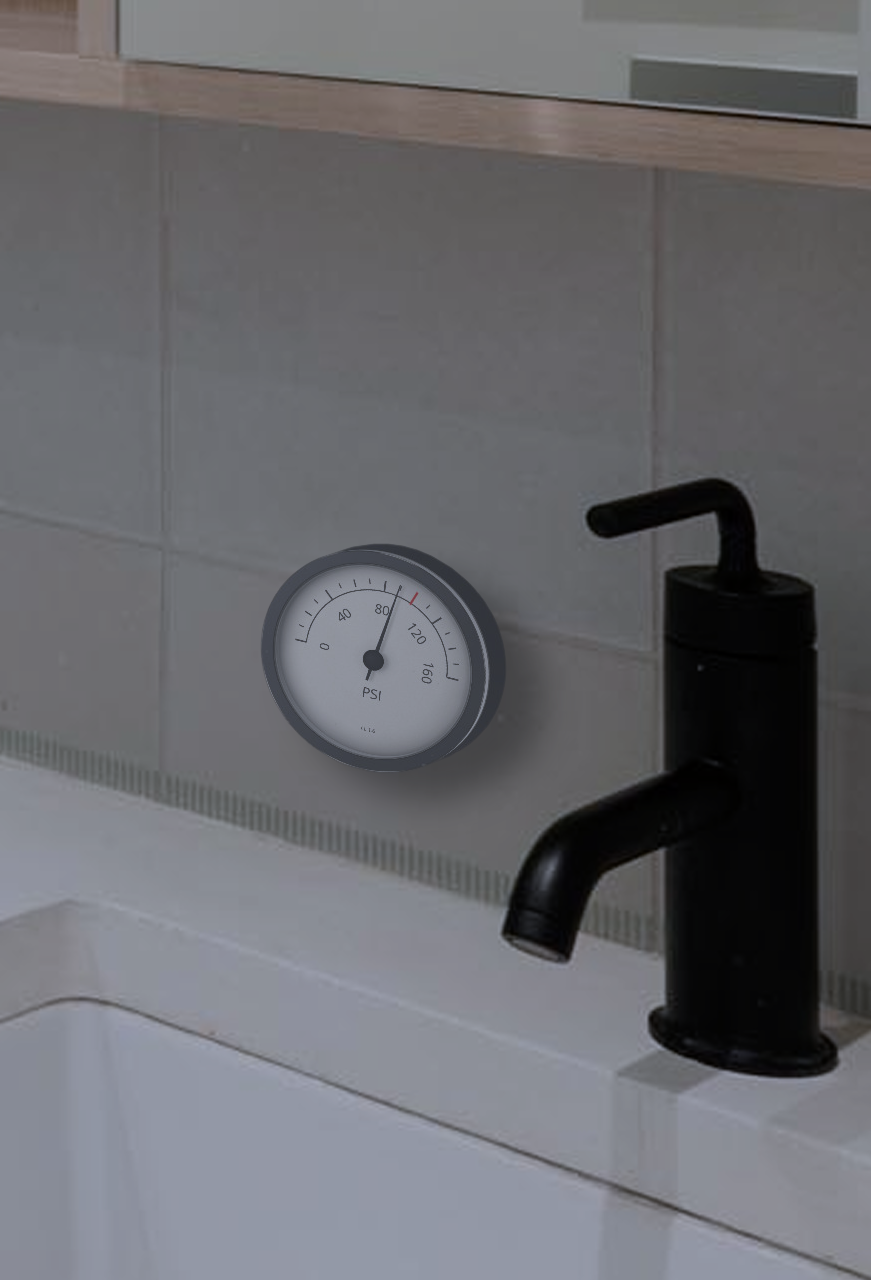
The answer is 90 psi
